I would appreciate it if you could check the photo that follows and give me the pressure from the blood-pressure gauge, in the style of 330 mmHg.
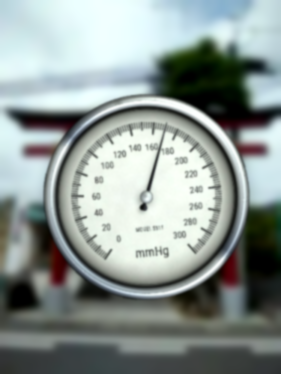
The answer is 170 mmHg
